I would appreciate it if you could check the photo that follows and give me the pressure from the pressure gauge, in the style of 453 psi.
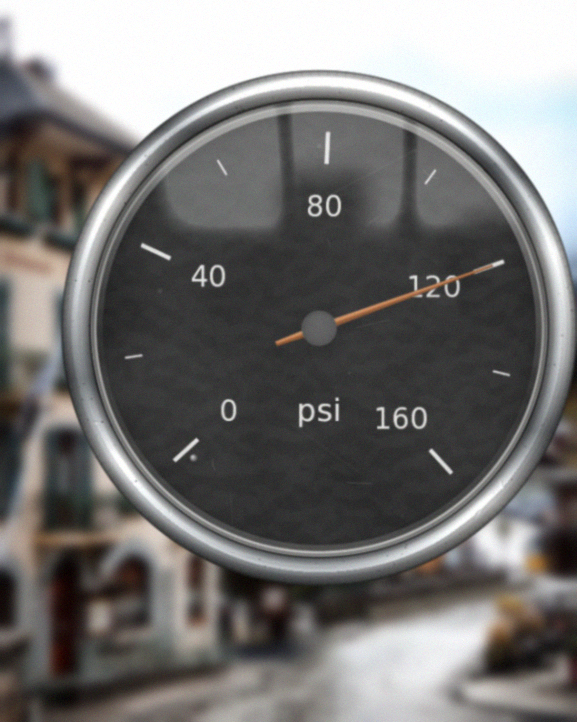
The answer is 120 psi
